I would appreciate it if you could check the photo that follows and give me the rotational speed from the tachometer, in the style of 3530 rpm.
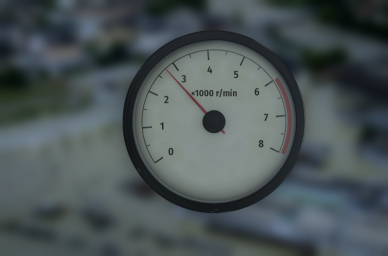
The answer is 2750 rpm
